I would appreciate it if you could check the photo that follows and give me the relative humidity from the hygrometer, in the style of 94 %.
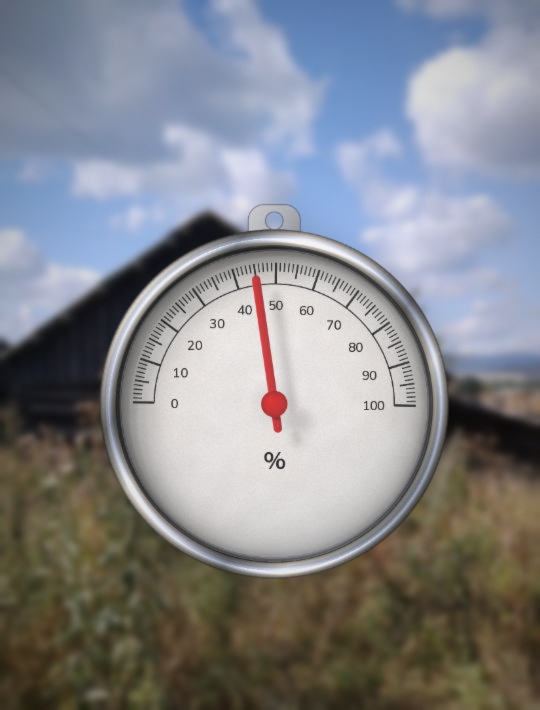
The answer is 45 %
